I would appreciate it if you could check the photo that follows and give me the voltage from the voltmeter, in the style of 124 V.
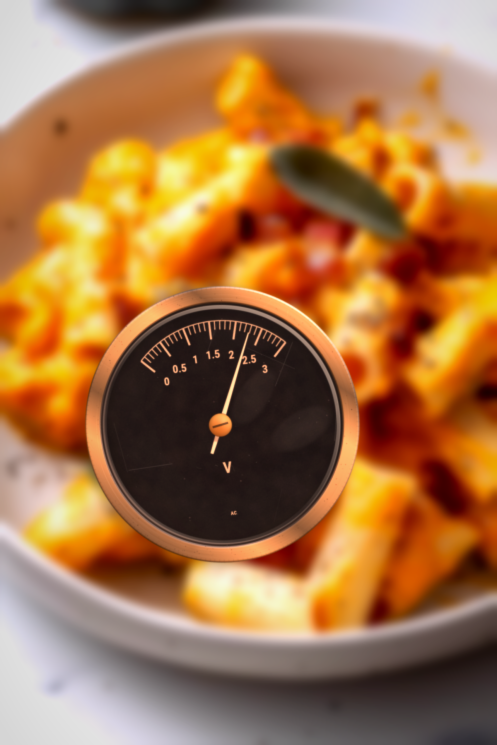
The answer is 2.3 V
